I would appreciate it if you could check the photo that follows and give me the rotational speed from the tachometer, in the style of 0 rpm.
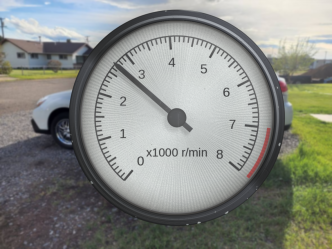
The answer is 2700 rpm
